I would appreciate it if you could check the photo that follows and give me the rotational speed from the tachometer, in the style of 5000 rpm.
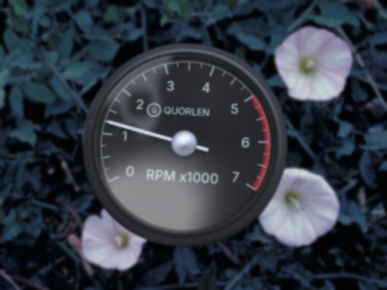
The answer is 1250 rpm
